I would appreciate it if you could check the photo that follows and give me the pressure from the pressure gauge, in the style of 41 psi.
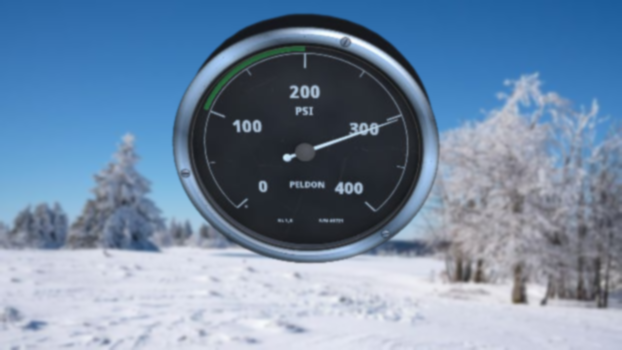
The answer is 300 psi
